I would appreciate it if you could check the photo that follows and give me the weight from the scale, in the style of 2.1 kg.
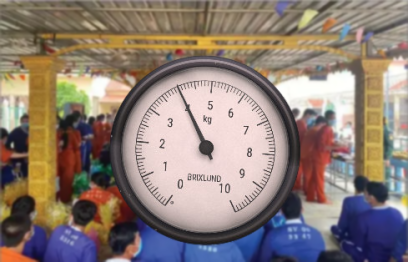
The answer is 4 kg
